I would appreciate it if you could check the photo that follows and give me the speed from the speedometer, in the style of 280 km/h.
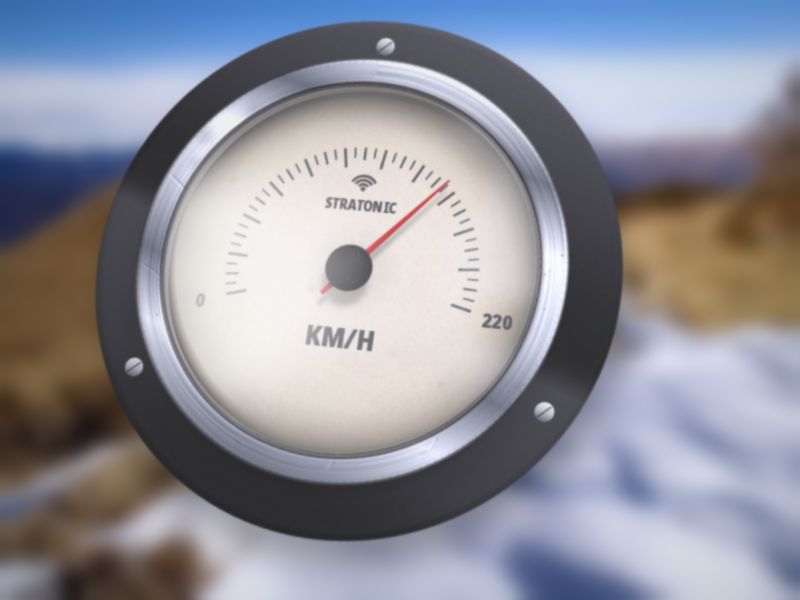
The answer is 155 km/h
